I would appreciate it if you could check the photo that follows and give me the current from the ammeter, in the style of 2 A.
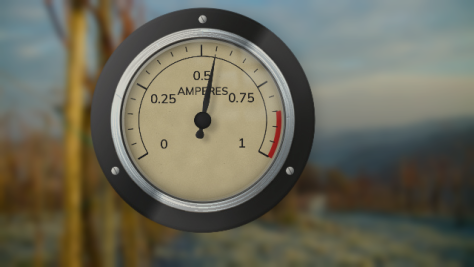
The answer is 0.55 A
